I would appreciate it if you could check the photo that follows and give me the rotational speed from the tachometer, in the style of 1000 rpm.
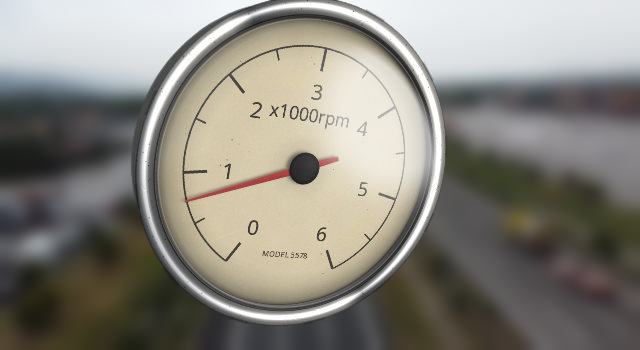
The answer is 750 rpm
